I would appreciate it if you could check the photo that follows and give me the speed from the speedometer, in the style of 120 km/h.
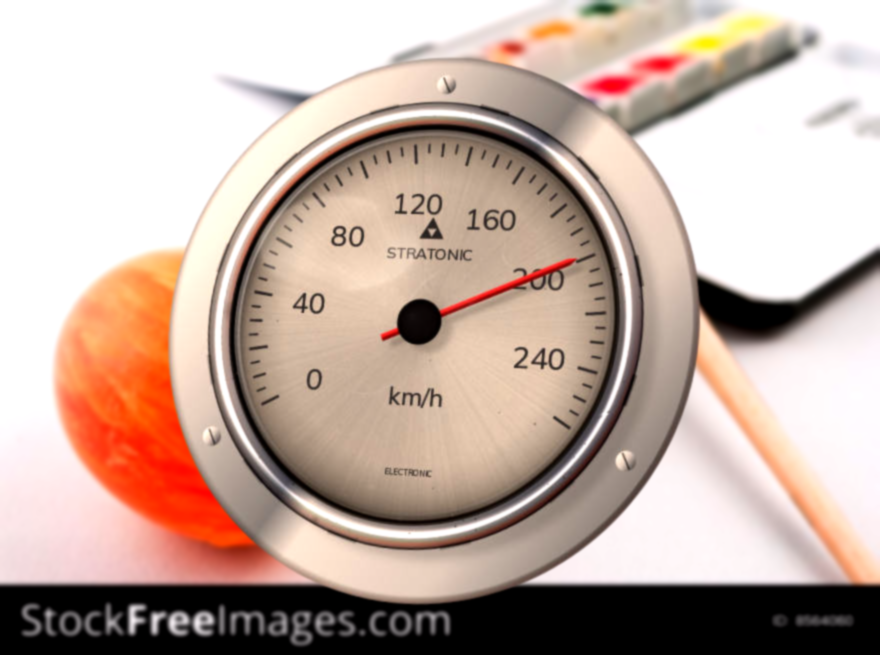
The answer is 200 km/h
